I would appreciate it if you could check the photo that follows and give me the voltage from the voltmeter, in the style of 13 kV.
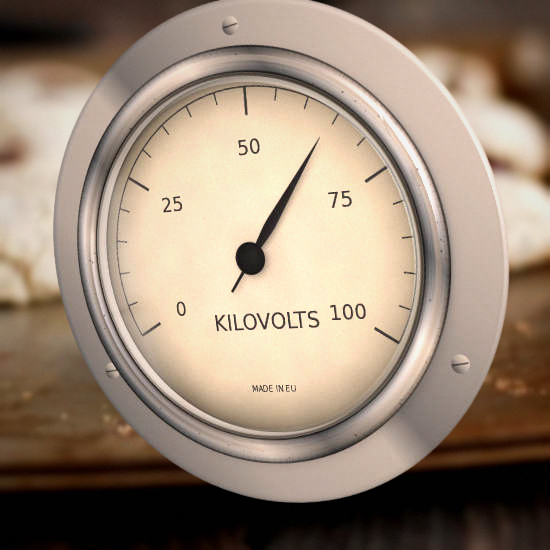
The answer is 65 kV
